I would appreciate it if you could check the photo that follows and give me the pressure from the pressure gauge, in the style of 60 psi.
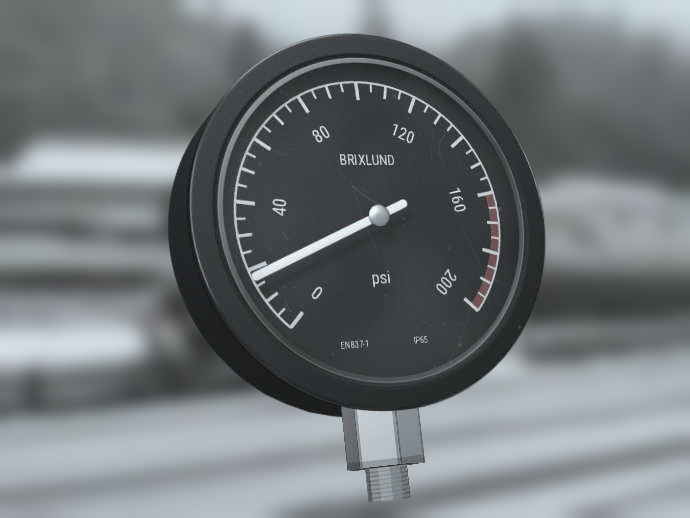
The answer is 17.5 psi
